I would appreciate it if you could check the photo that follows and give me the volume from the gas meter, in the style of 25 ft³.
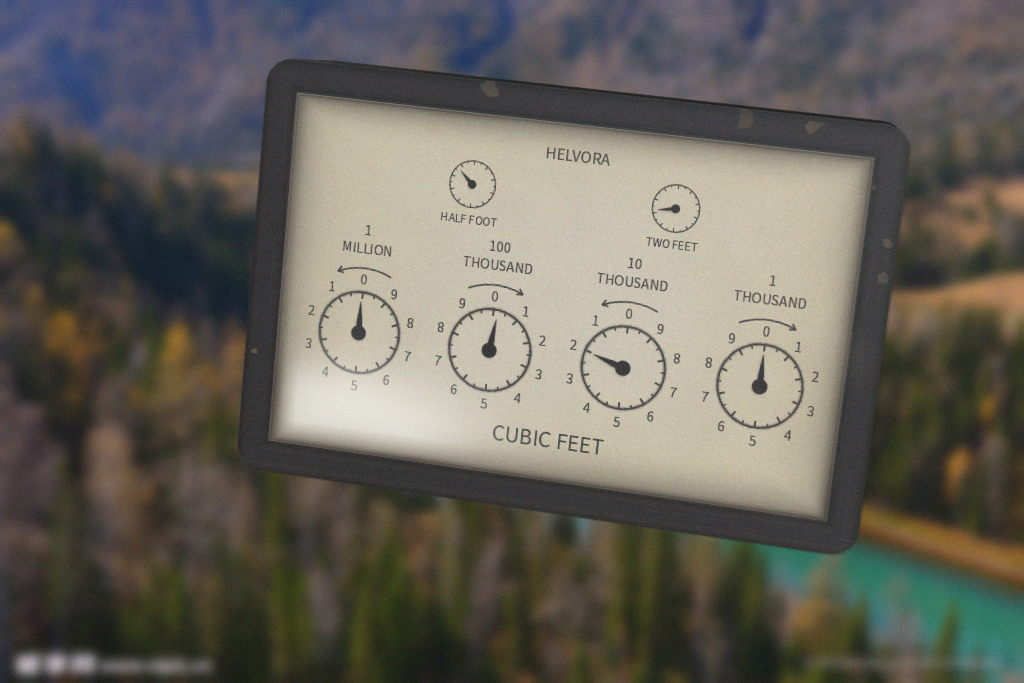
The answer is 2000 ft³
